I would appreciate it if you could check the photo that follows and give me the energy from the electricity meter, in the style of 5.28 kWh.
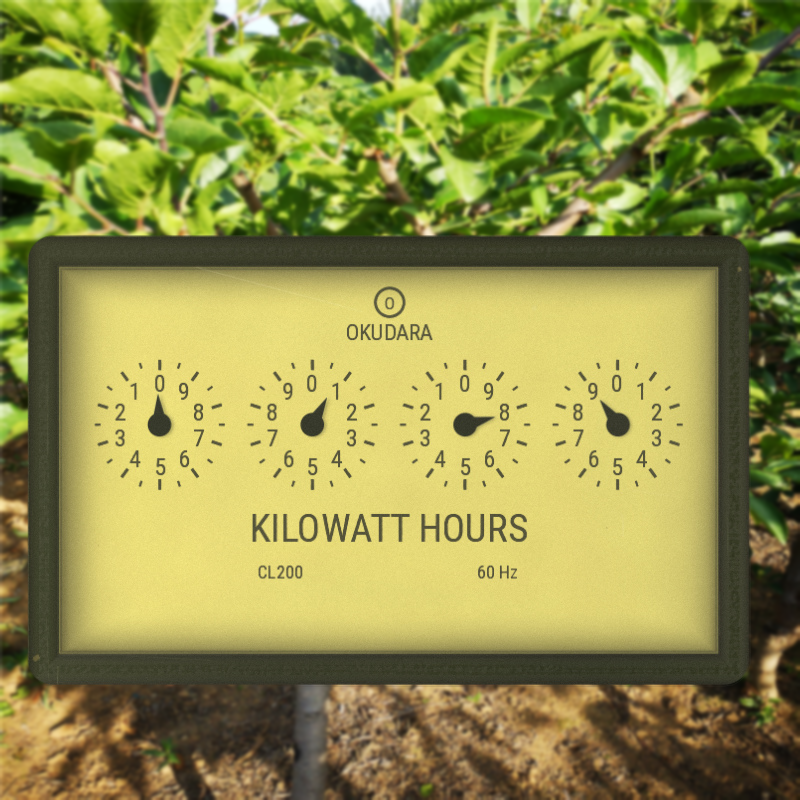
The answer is 79 kWh
